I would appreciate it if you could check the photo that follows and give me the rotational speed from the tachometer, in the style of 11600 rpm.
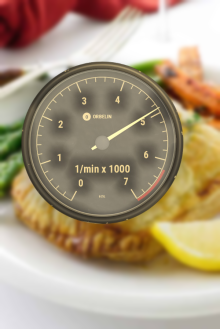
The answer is 4900 rpm
